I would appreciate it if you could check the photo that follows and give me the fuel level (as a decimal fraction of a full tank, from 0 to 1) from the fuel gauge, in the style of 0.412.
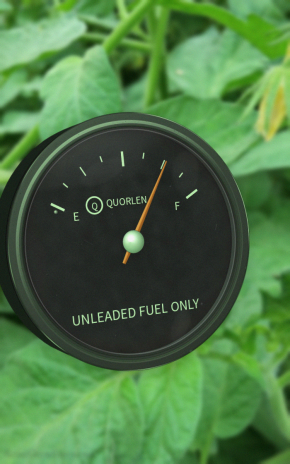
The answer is 0.75
